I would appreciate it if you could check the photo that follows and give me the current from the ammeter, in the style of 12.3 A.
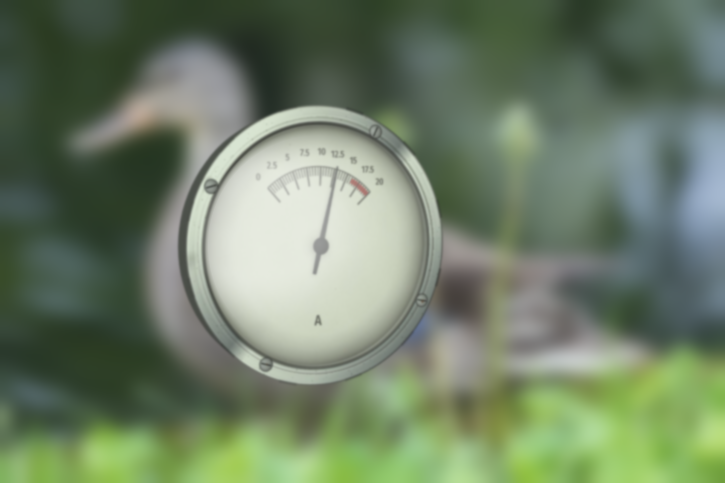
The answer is 12.5 A
